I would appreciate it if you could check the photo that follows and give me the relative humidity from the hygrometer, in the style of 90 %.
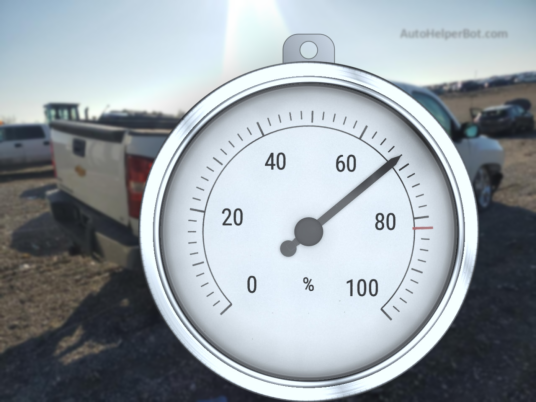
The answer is 68 %
